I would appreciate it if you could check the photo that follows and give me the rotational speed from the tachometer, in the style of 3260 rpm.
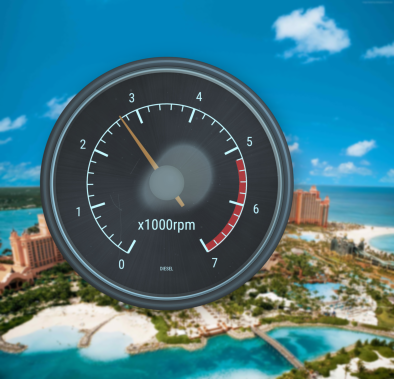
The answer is 2700 rpm
